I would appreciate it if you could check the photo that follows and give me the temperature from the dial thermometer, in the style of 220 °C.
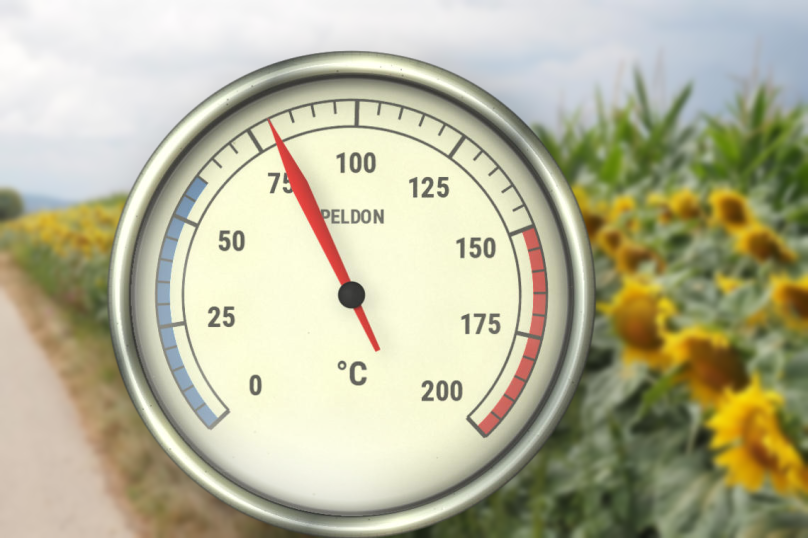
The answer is 80 °C
